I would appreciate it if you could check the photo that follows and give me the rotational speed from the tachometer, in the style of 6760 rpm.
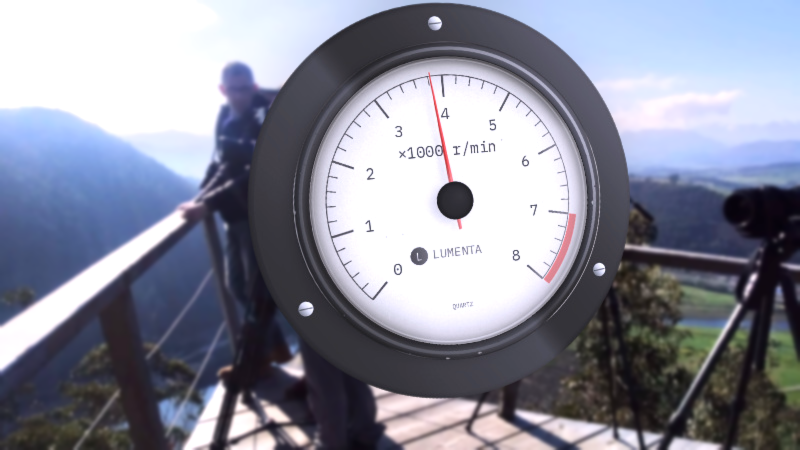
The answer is 3800 rpm
